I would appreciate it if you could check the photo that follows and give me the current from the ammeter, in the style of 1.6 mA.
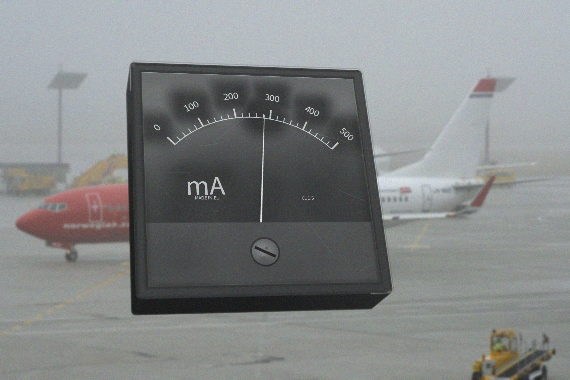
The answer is 280 mA
